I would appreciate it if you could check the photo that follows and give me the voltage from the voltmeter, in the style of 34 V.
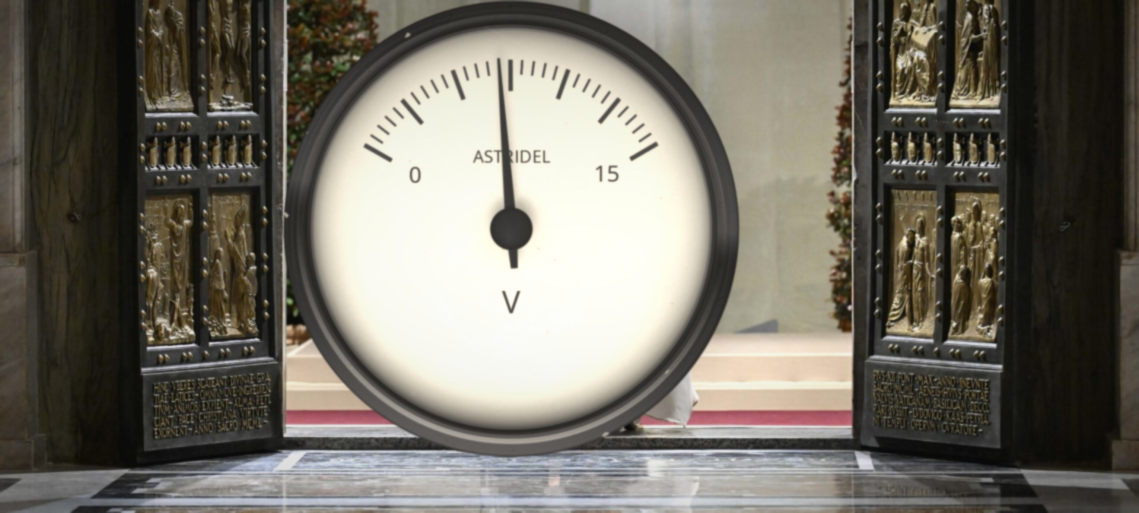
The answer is 7 V
